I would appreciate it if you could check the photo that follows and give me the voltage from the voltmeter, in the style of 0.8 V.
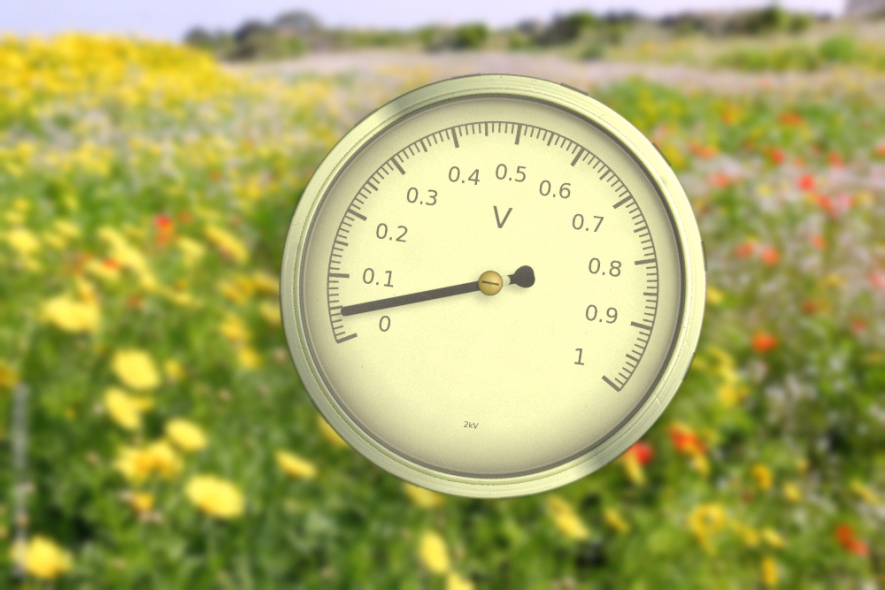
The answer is 0.04 V
